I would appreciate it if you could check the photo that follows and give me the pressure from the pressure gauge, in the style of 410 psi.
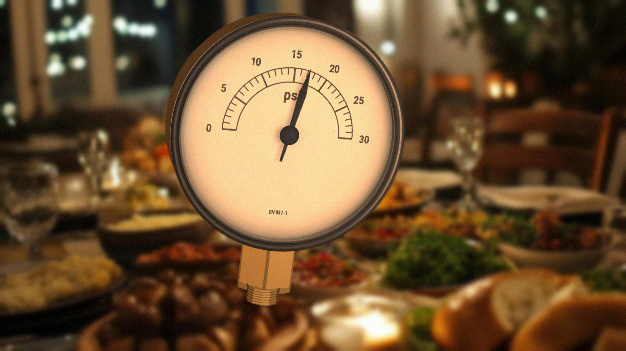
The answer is 17 psi
